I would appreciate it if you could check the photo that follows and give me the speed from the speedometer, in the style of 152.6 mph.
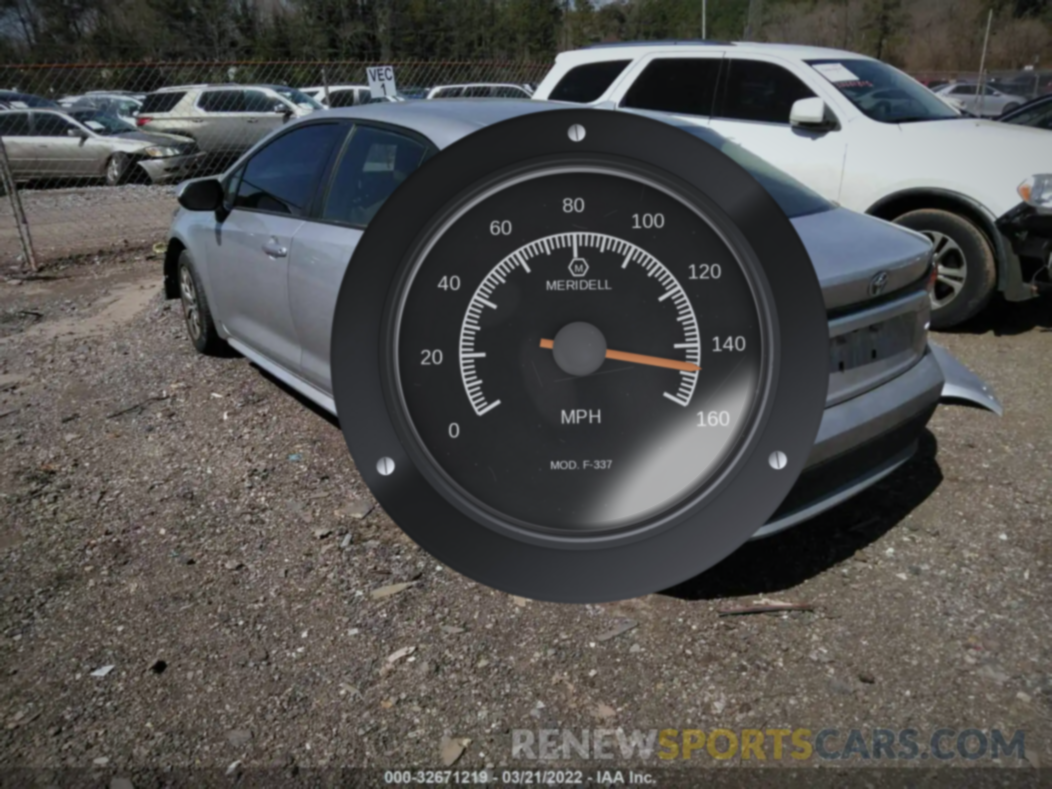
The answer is 148 mph
